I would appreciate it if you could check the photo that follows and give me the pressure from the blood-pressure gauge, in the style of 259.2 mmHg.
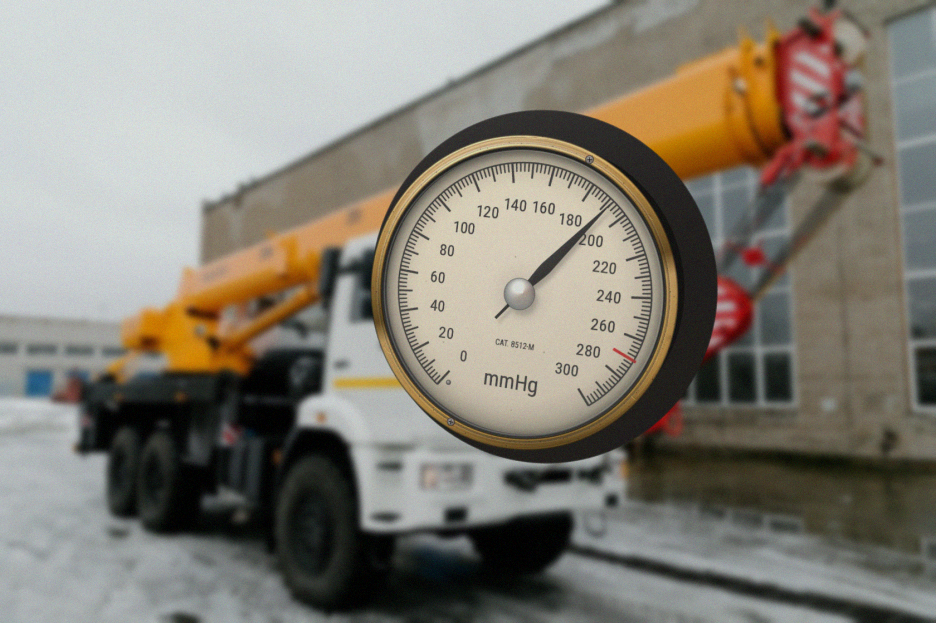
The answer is 192 mmHg
